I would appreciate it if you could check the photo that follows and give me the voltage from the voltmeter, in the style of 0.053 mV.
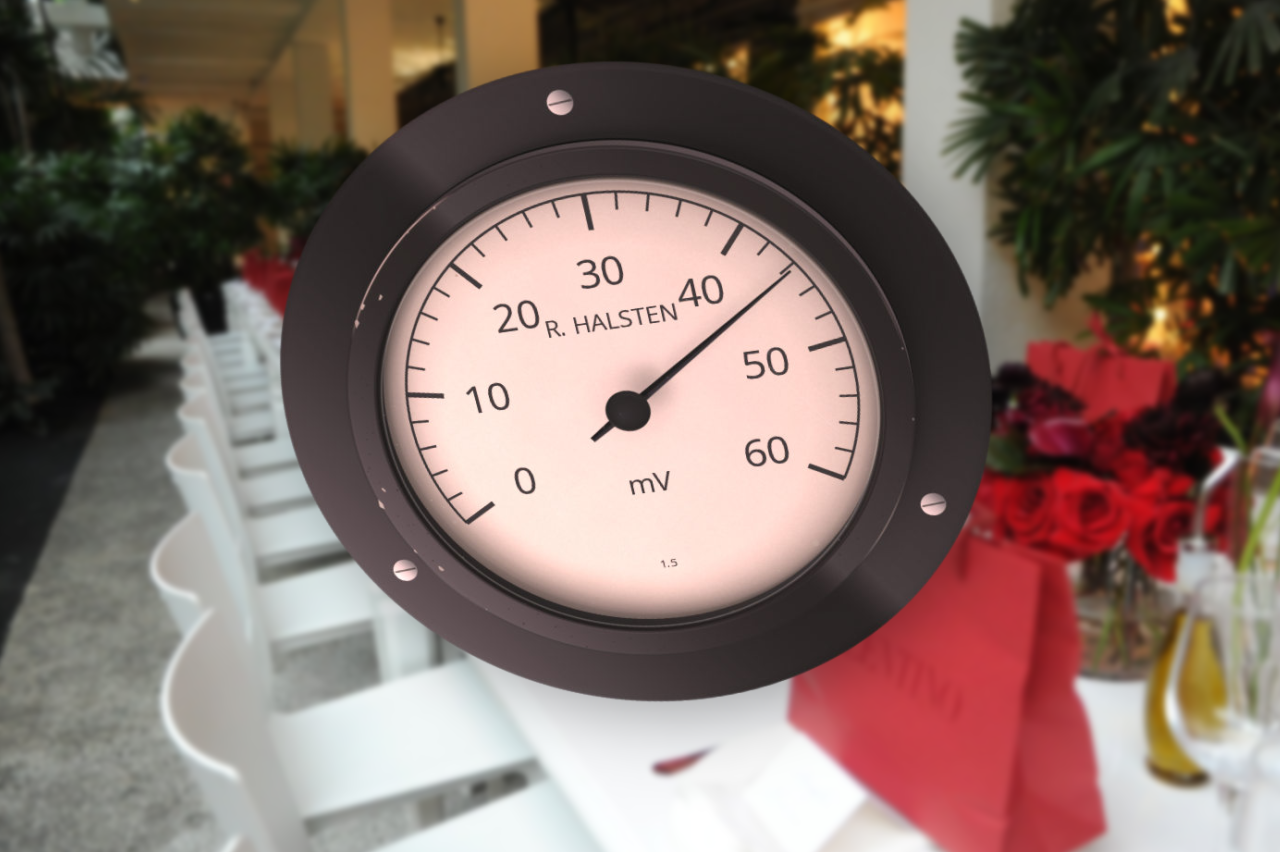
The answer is 44 mV
